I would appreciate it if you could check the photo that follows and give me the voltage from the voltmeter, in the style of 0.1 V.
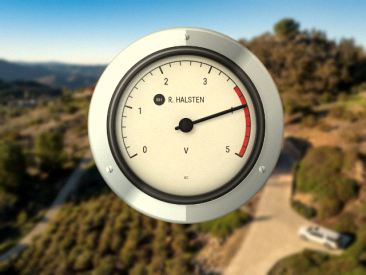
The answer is 4 V
